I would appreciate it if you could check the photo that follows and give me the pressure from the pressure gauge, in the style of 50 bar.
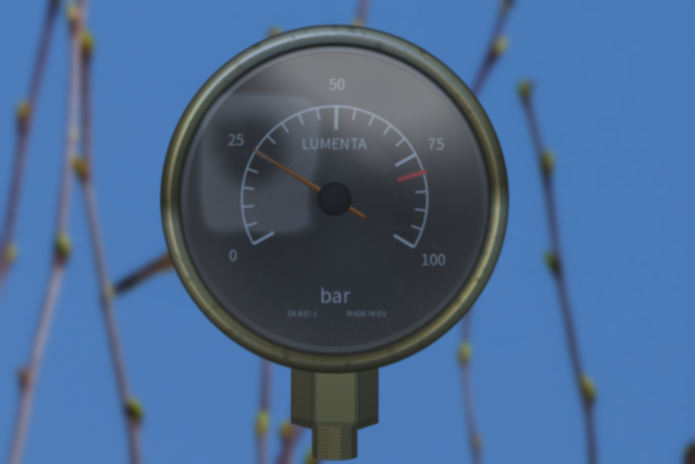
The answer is 25 bar
